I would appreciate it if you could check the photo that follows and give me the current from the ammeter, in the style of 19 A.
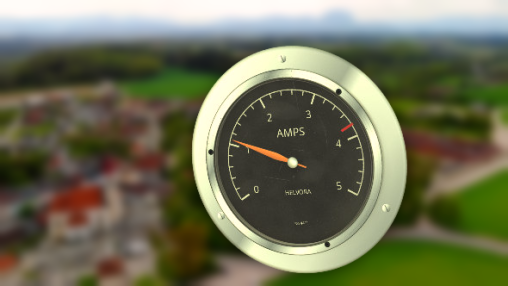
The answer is 1.1 A
